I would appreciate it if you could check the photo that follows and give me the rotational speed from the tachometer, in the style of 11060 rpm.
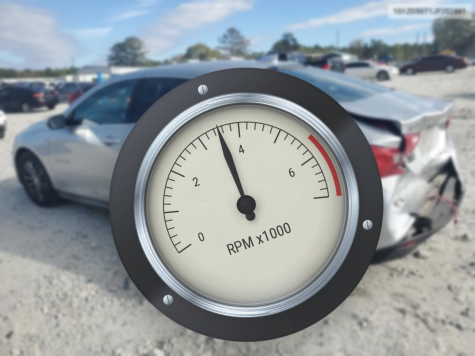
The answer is 3500 rpm
